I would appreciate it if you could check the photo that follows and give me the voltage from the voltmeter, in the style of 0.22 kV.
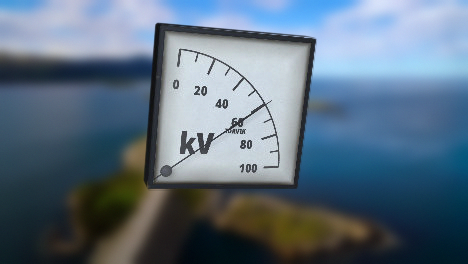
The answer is 60 kV
